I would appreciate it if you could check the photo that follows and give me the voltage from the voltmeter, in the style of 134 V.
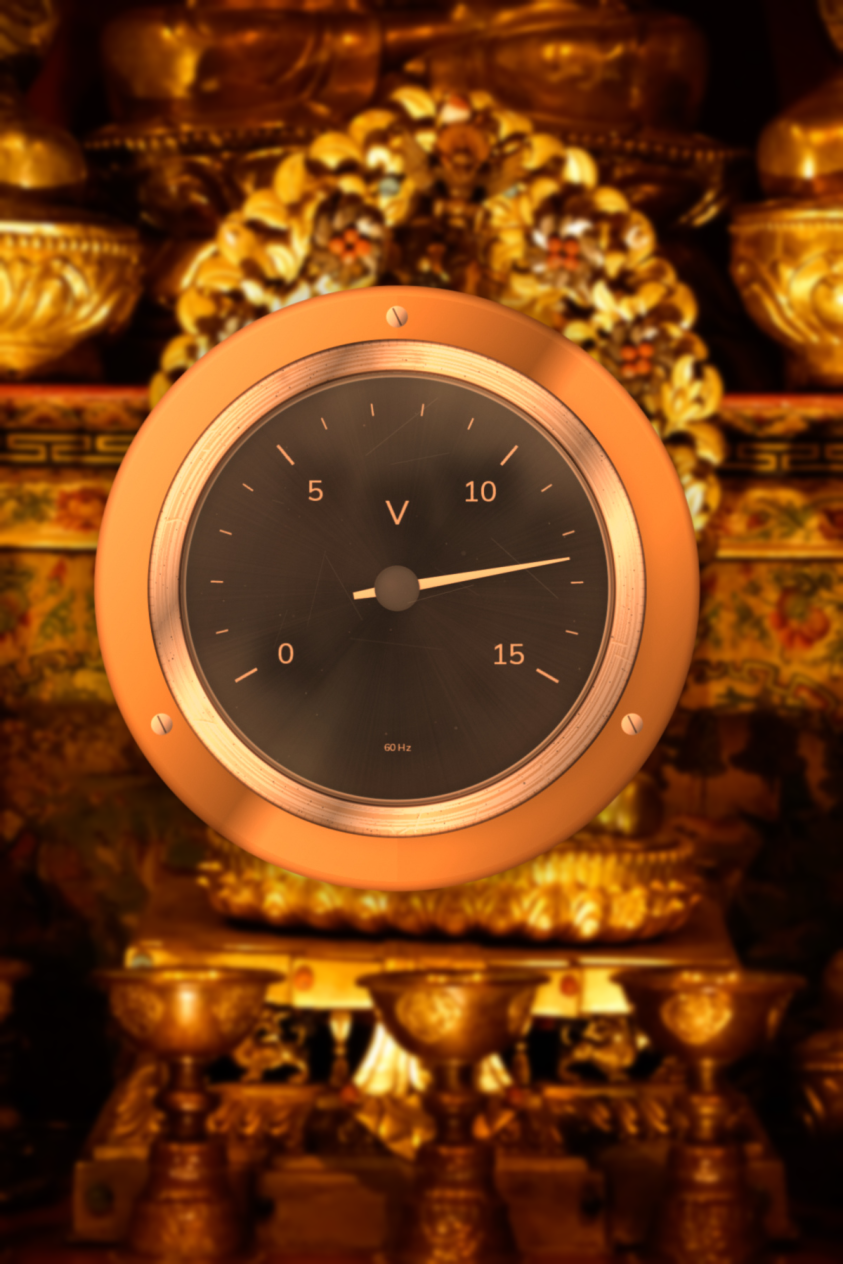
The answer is 12.5 V
